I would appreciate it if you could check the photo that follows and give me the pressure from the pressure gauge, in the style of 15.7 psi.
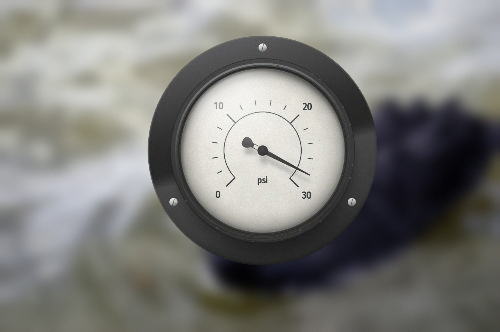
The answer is 28 psi
